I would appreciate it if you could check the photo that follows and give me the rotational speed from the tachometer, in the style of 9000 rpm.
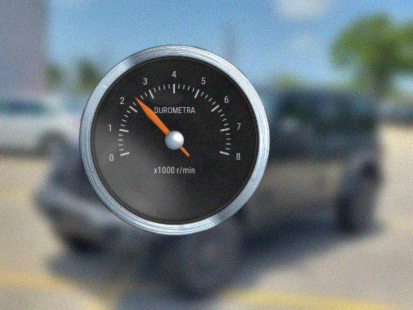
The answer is 2400 rpm
